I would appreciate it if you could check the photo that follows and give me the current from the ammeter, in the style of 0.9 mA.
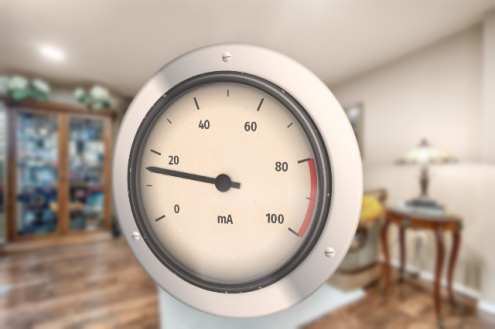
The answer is 15 mA
